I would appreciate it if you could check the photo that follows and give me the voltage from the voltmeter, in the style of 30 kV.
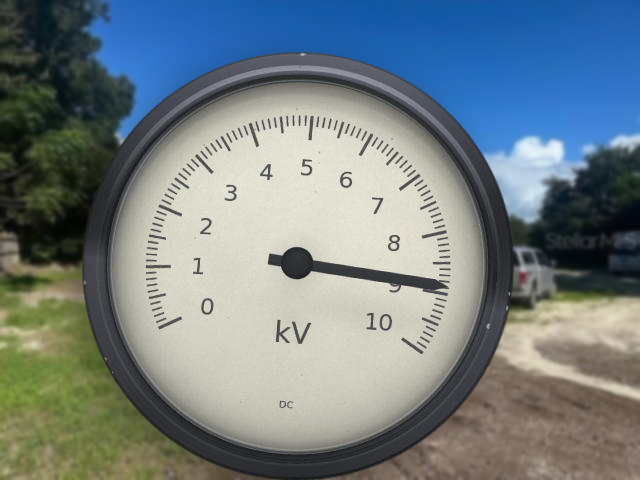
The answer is 8.9 kV
